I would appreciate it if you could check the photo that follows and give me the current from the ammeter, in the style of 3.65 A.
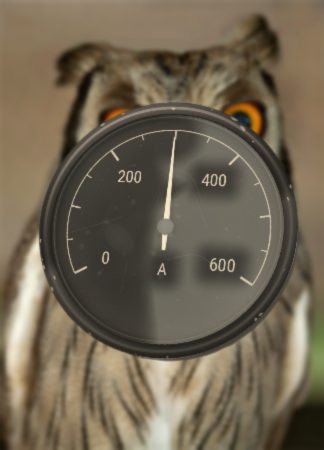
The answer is 300 A
